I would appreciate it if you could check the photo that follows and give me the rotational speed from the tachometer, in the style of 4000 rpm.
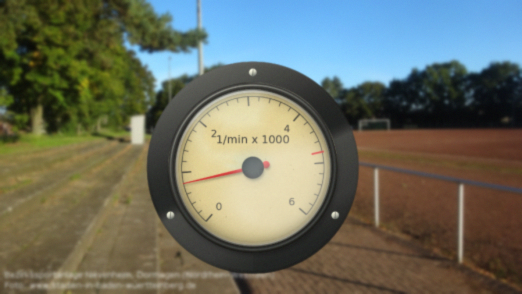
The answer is 800 rpm
